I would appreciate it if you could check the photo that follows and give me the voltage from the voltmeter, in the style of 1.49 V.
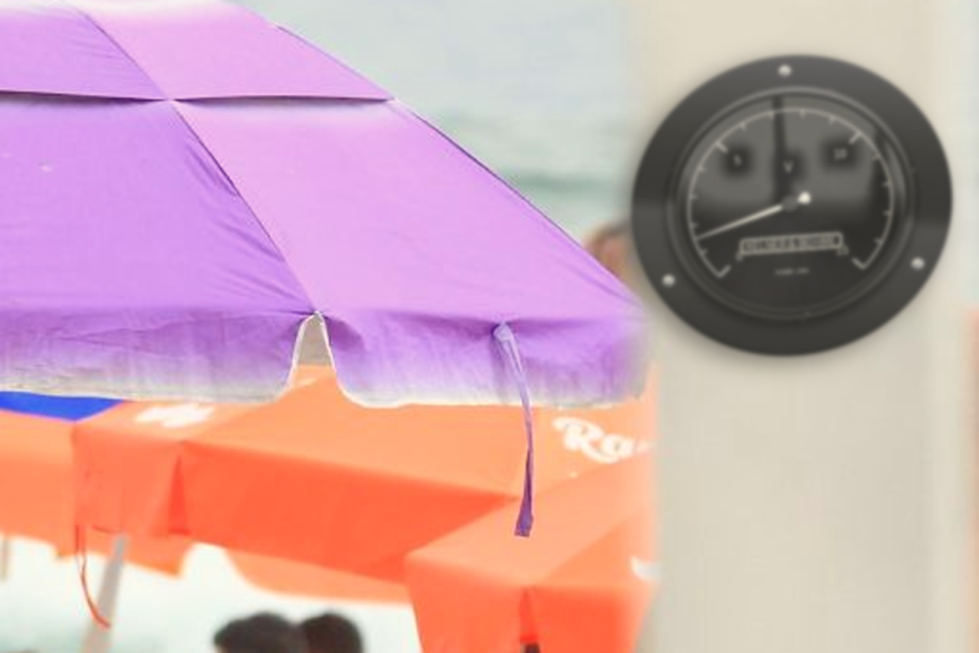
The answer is 1.5 V
